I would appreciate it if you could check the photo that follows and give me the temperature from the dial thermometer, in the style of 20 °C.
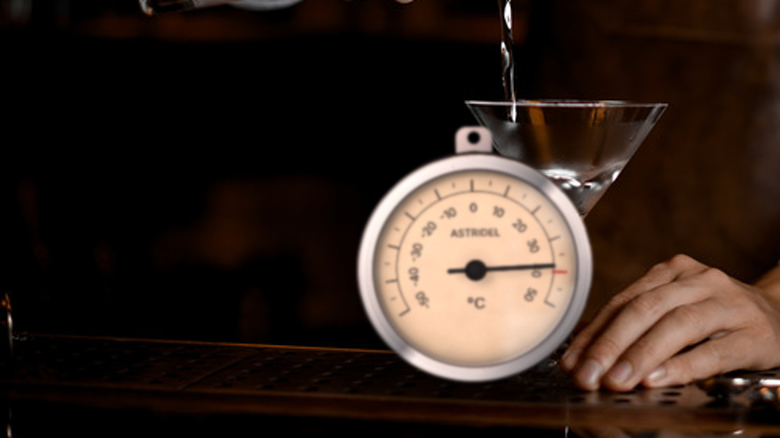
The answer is 37.5 °C
